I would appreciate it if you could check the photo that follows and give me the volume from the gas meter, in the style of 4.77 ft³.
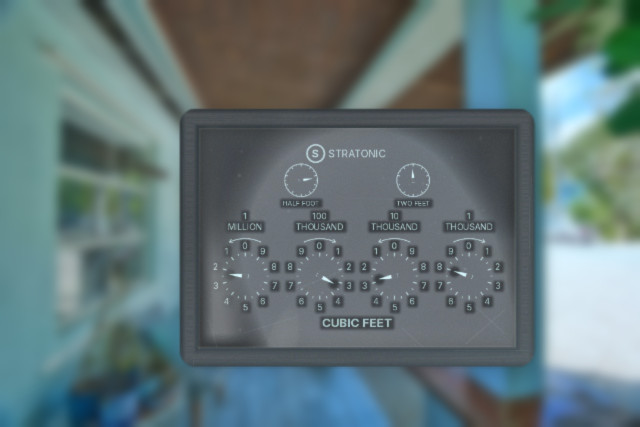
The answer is 232800 ft³
